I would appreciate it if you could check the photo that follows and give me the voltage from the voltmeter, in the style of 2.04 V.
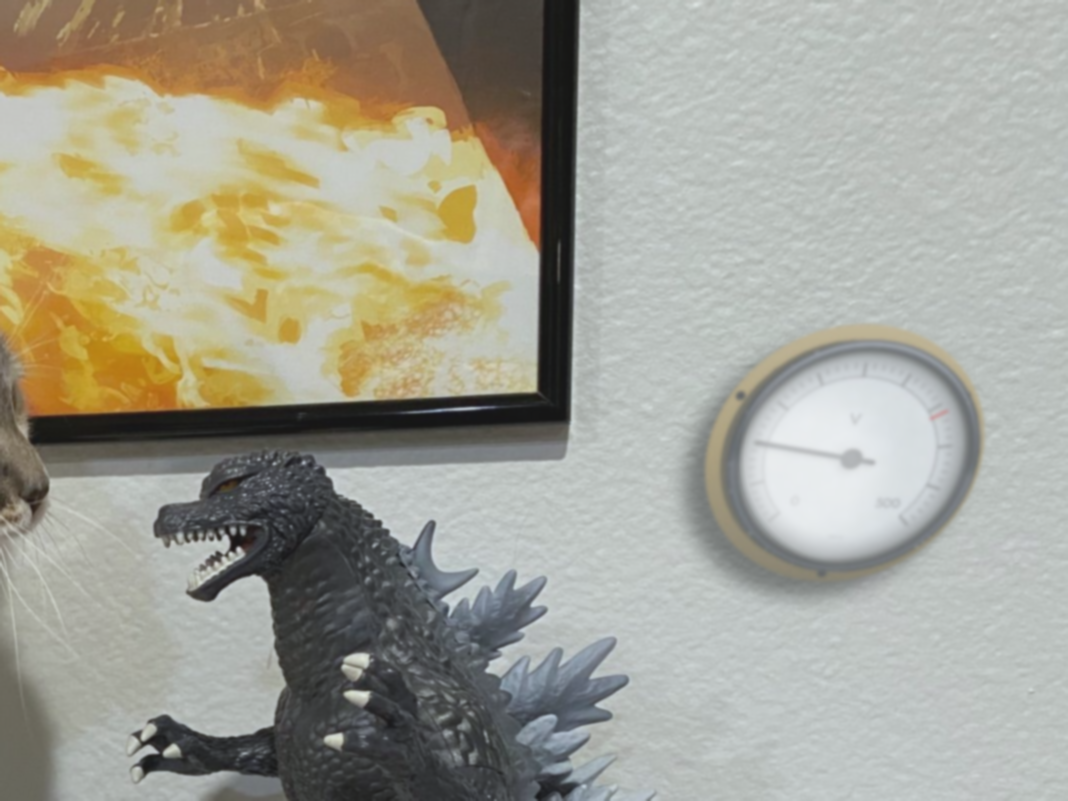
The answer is 100 V
